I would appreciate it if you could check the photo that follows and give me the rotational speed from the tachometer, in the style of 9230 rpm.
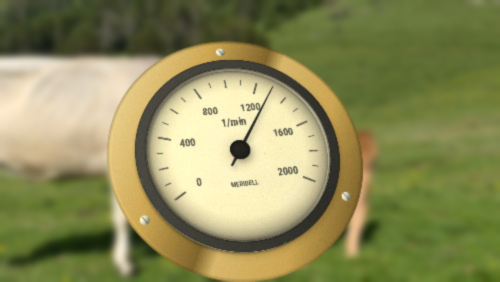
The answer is 1300 rpm
